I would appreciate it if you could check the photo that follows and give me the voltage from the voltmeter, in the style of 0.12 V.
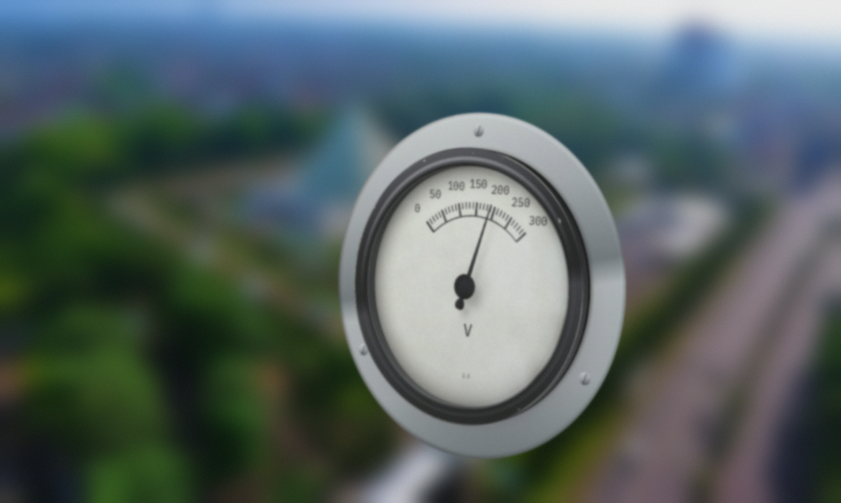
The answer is 200 V
